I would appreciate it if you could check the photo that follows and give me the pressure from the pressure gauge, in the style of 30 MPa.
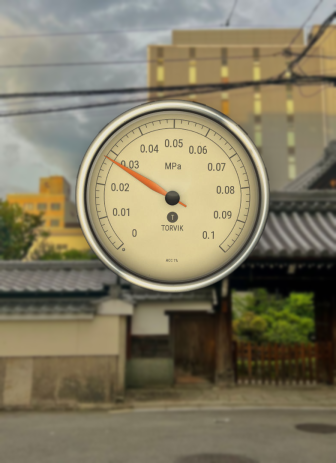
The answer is 0.028 MPa
